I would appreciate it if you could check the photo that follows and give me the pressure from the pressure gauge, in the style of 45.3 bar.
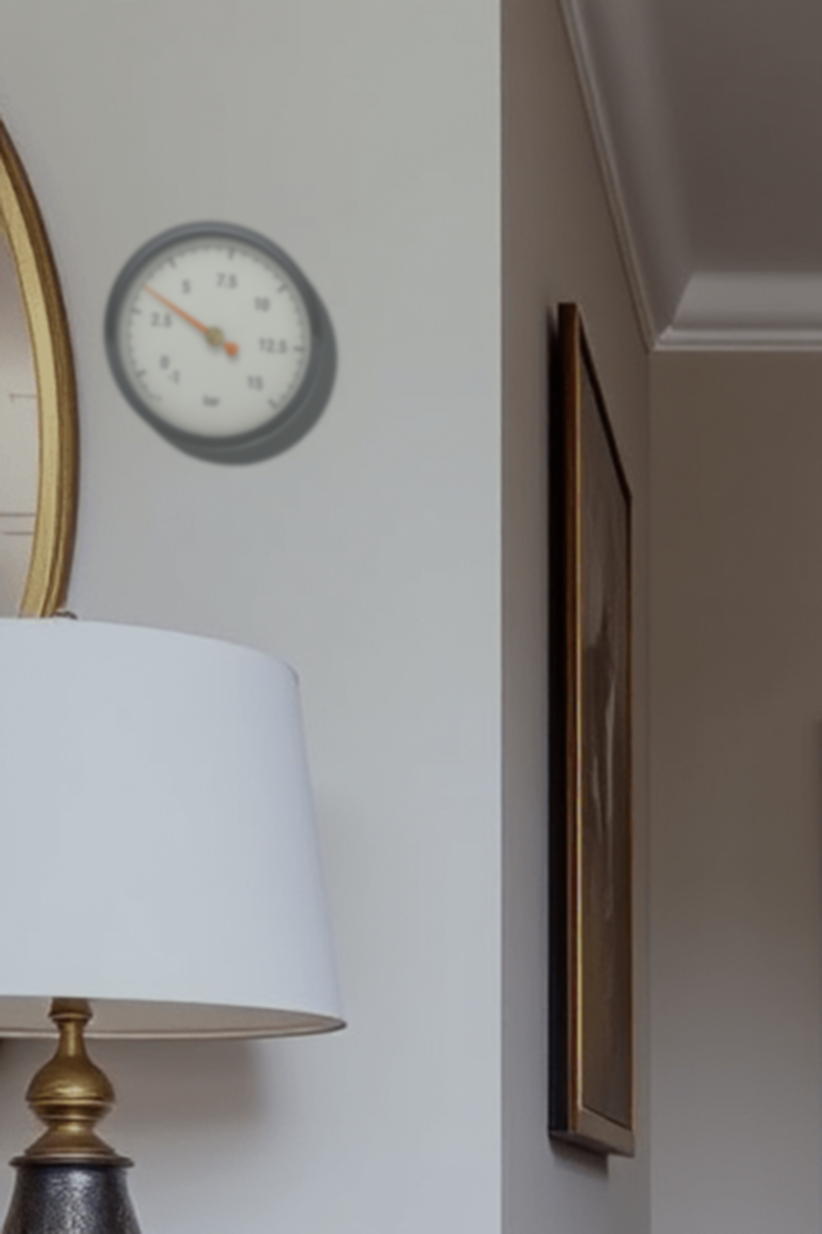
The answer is 3.5 bar
